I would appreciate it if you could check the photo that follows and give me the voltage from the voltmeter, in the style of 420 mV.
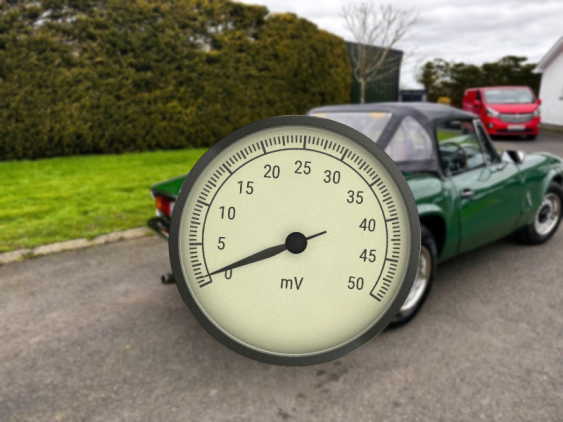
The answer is 1 mV
